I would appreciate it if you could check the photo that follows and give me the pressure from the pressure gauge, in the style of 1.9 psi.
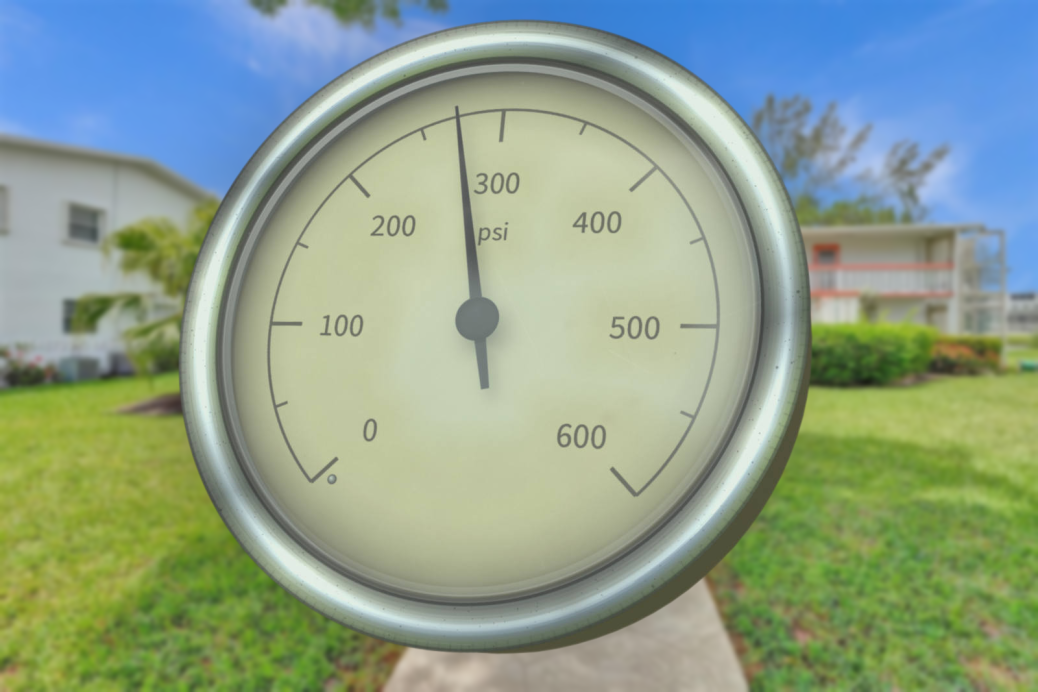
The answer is 275 psi
